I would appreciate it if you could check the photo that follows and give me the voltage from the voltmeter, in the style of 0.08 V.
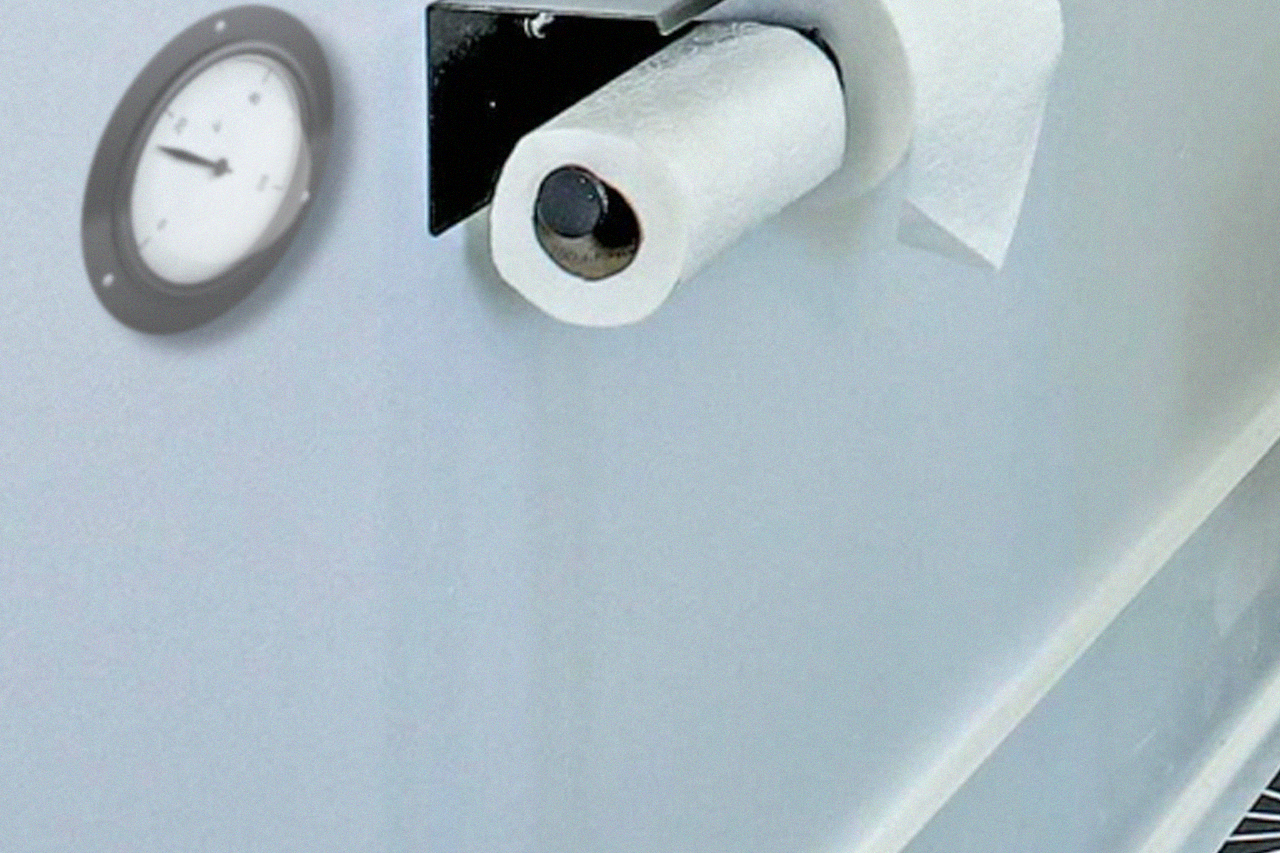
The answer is 15 V
